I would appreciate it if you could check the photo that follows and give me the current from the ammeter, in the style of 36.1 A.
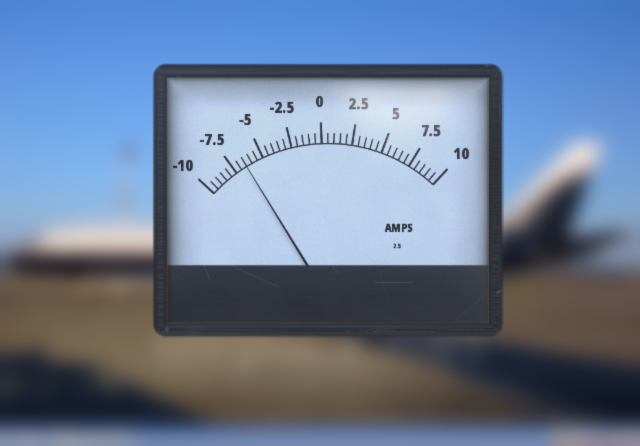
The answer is -6.5 A
